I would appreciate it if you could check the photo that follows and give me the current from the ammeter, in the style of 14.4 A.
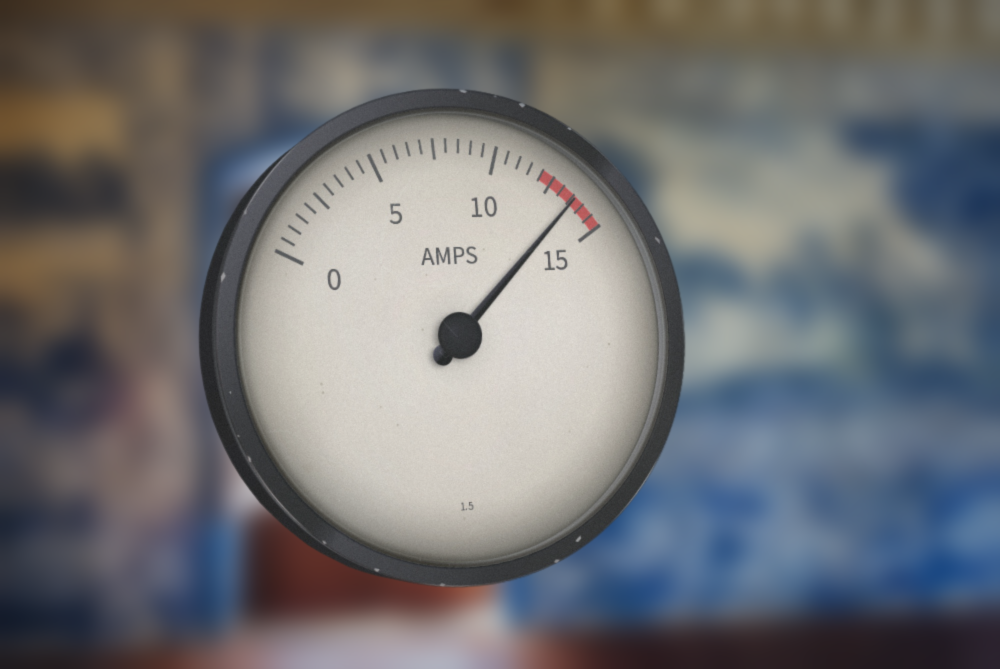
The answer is 13.5 A
